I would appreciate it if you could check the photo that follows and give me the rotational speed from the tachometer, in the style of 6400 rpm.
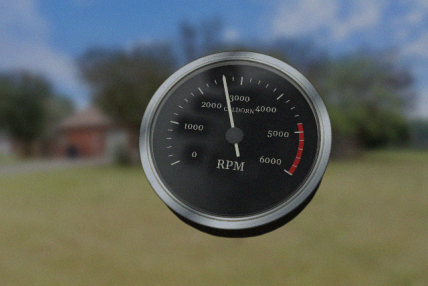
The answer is 2600 rpm
